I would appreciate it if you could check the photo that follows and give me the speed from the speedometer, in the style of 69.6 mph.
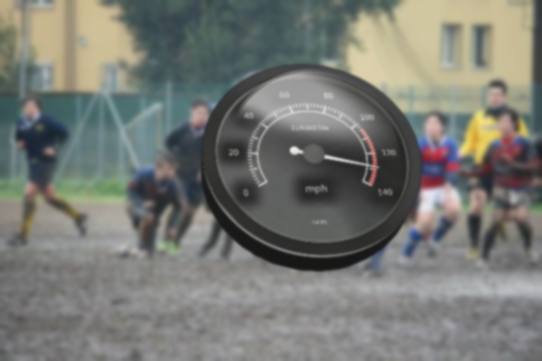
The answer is 130 mph
